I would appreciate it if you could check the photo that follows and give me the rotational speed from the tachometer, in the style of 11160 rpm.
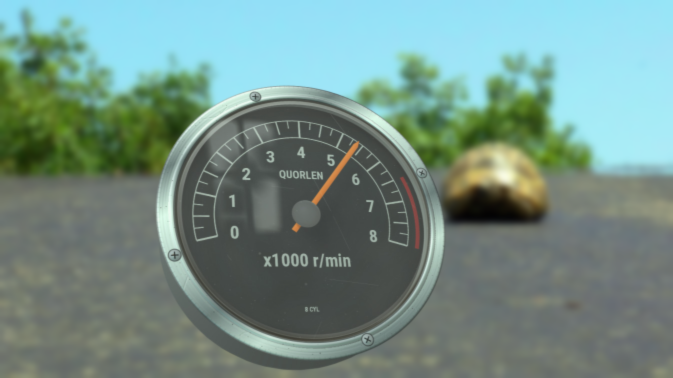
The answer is 5375 rpm
